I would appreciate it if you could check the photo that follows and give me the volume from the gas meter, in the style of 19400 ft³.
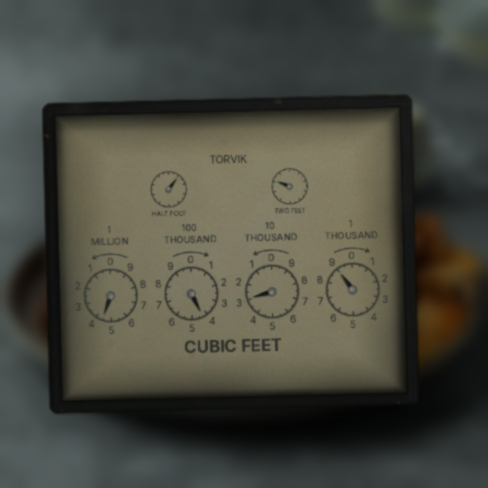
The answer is 442900 ft³
